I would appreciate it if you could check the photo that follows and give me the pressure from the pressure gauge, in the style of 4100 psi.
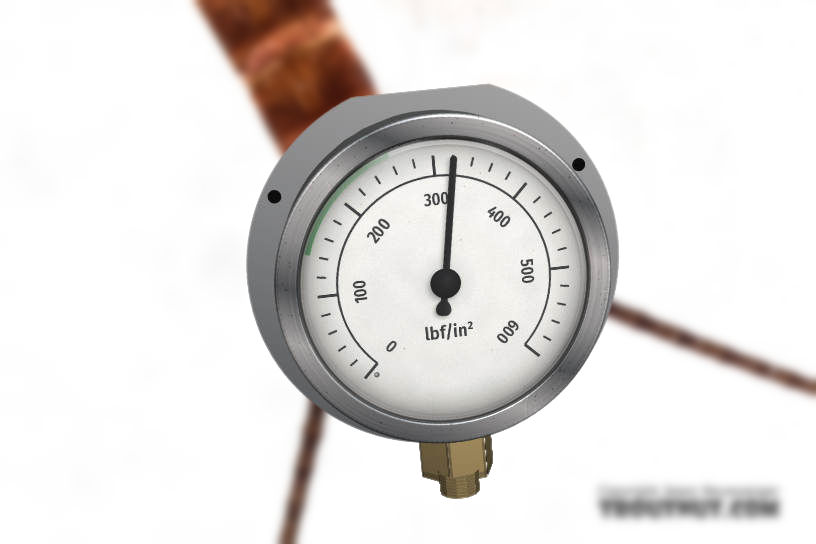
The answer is 320 psi
